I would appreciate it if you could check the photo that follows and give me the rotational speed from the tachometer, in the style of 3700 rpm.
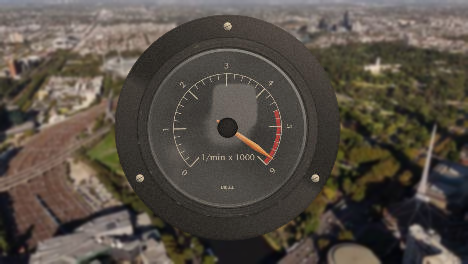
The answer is 5800 rpm
